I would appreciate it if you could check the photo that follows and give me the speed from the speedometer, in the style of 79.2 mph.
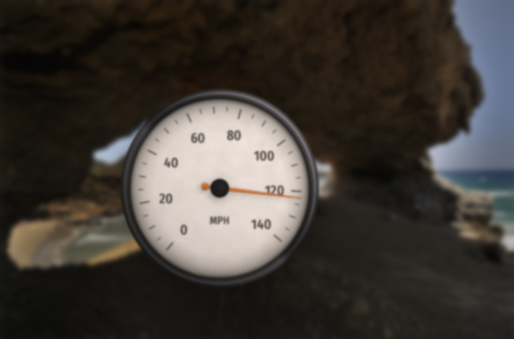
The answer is 122.5 mph
